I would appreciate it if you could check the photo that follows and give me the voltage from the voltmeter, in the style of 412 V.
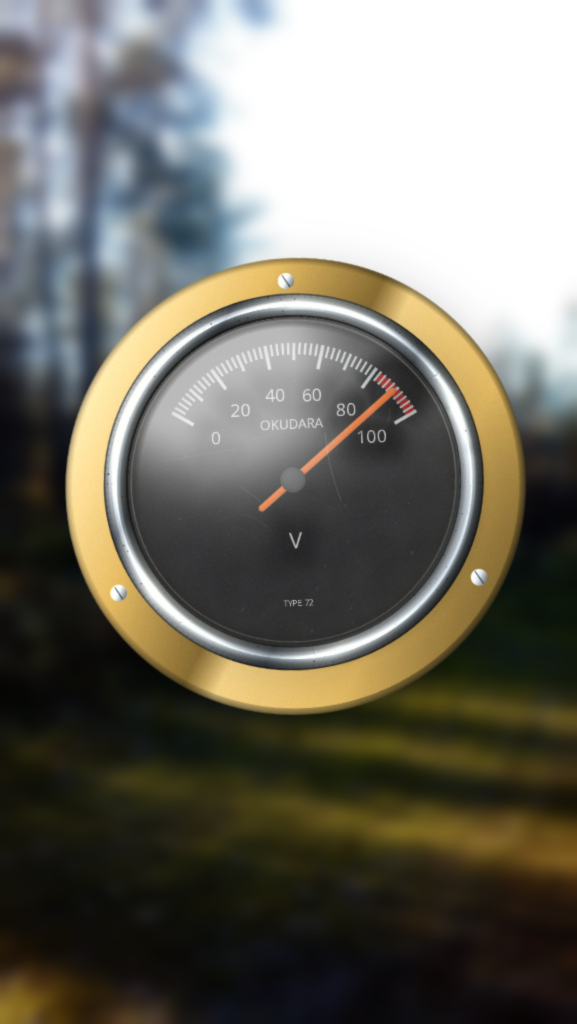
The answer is 90 V
